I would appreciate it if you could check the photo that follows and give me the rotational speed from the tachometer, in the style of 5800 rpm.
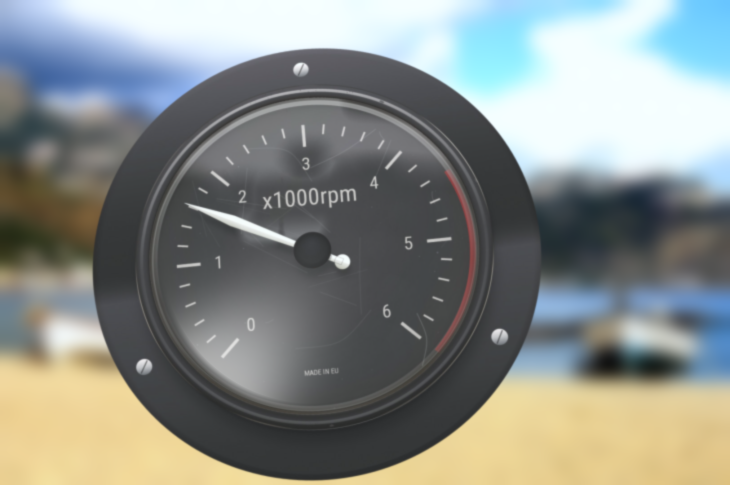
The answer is 1600 rpm
